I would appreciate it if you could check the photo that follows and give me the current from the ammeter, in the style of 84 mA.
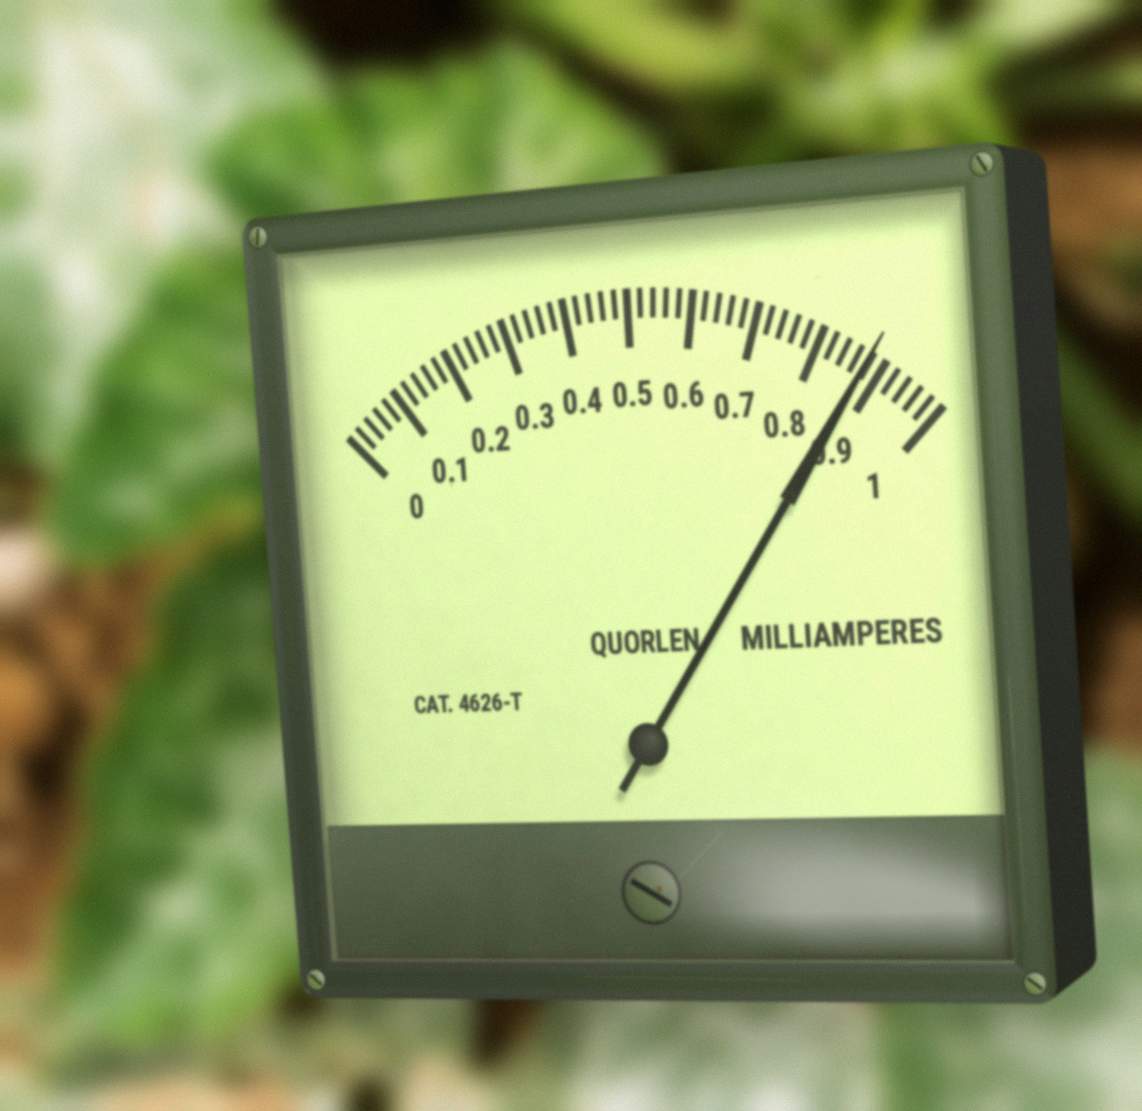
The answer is 0.88 mA
